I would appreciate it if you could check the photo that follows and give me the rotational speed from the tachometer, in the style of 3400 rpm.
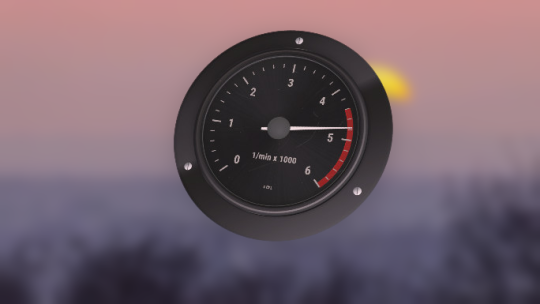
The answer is 4800 rpm
